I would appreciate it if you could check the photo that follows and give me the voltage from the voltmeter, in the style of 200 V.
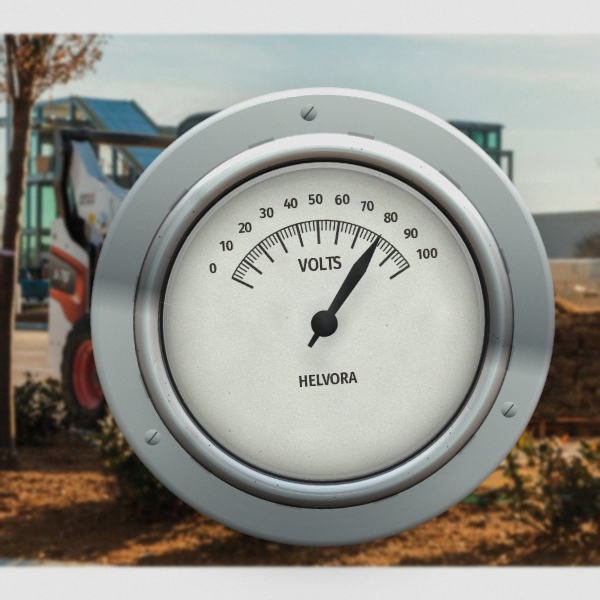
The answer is 80 V
